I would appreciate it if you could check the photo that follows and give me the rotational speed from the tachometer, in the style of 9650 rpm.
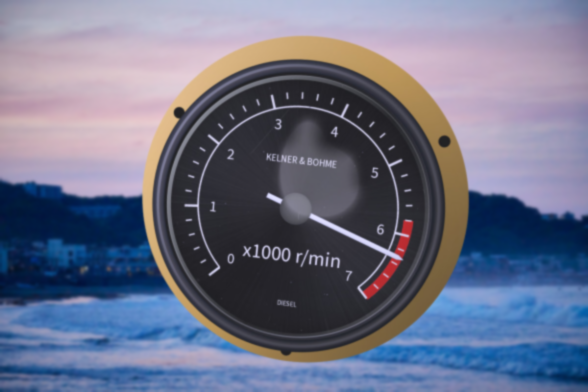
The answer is 6300 rpm
